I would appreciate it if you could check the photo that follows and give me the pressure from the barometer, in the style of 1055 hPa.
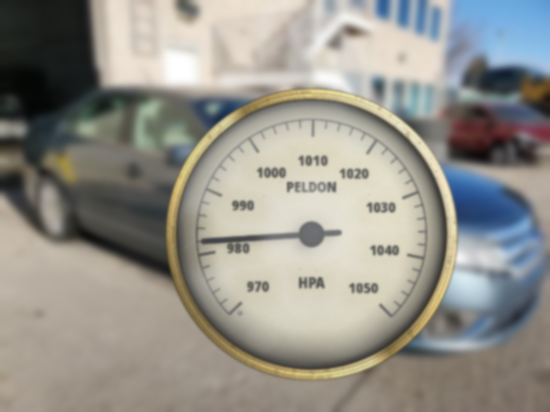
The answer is 982 hPa
